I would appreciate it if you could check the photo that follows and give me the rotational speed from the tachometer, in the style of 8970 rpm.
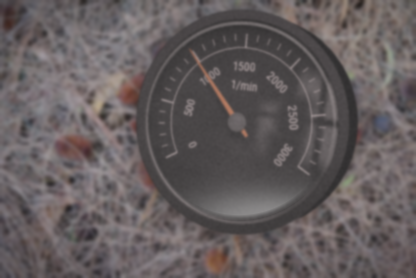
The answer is 1000 rpm
